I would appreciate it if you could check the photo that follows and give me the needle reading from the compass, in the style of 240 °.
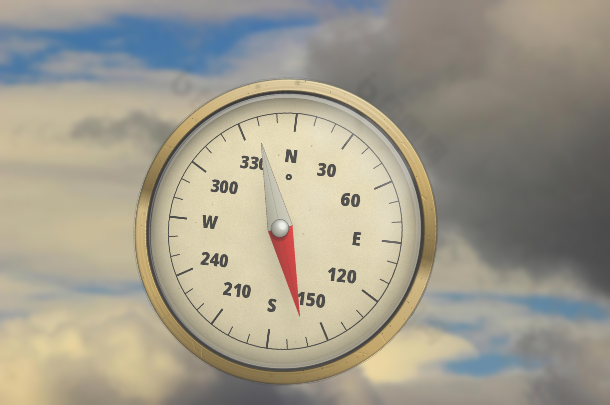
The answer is 160 °
